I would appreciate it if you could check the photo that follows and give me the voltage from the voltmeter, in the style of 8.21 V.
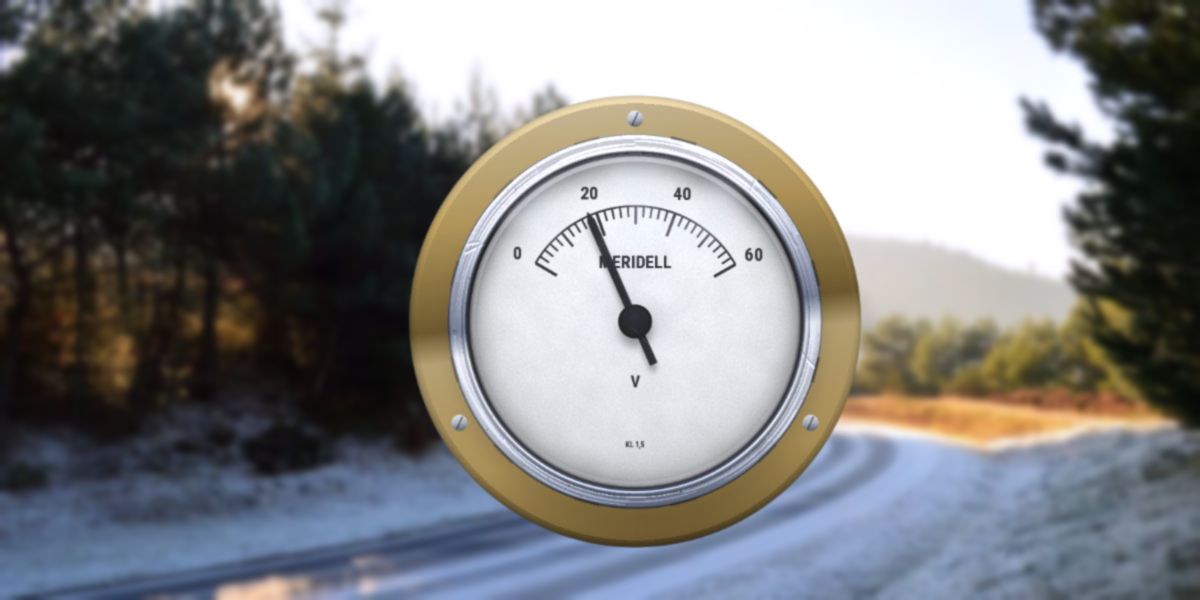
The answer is 18 V
